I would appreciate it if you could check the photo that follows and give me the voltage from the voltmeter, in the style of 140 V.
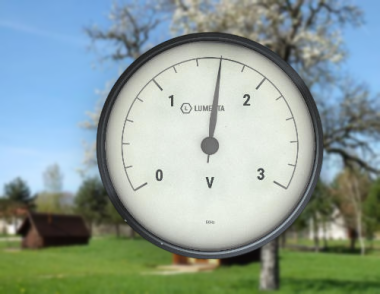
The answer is 1.6 V
